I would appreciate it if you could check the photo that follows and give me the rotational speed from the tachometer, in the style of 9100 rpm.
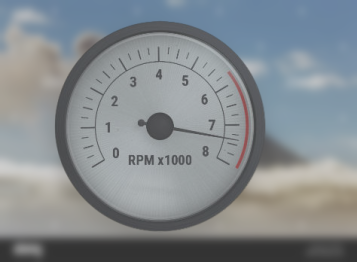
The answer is 7375 rpm
